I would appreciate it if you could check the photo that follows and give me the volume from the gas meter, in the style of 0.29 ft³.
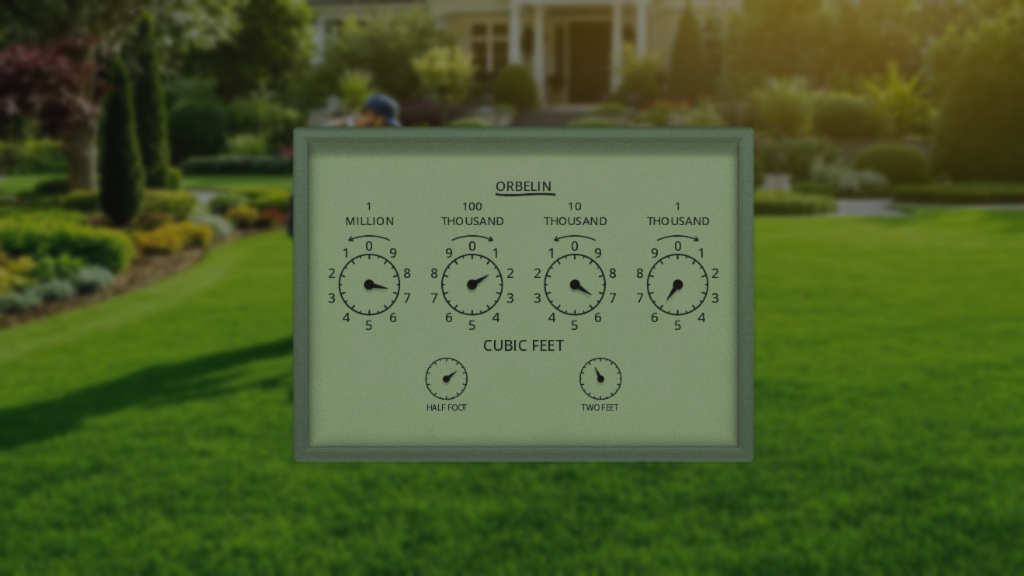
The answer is 716600 ft³
